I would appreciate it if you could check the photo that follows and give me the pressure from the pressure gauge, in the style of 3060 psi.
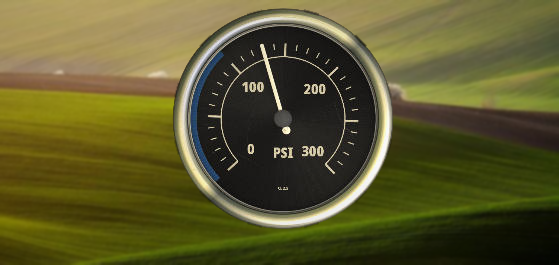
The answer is 130 psi
